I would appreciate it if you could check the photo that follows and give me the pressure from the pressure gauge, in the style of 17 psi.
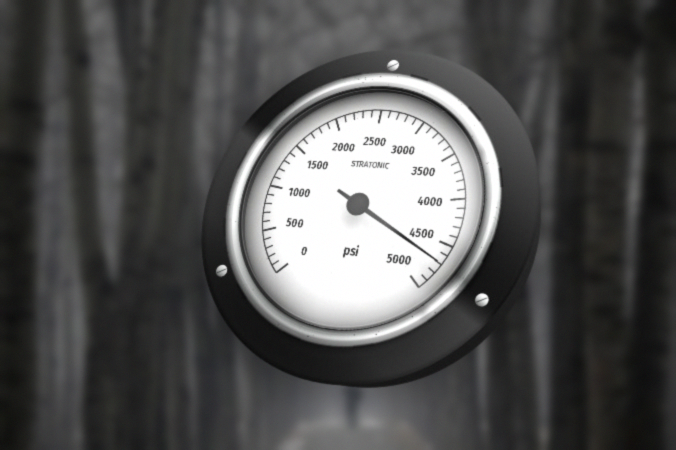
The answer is 4700 psi
